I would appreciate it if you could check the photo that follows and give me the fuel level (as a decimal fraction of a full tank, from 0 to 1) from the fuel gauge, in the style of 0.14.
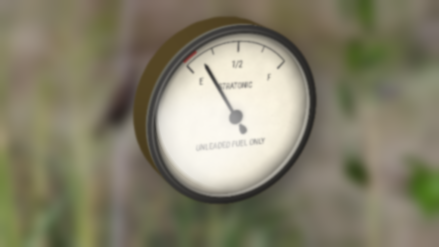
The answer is 0.125
